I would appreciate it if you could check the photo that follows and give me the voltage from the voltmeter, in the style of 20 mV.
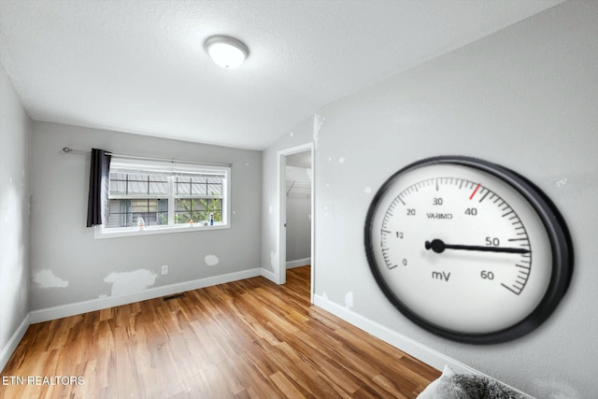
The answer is 52 mV
